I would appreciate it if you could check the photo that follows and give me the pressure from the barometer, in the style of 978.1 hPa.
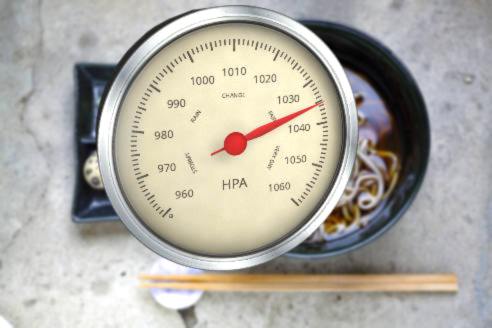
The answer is 1035 hPa
